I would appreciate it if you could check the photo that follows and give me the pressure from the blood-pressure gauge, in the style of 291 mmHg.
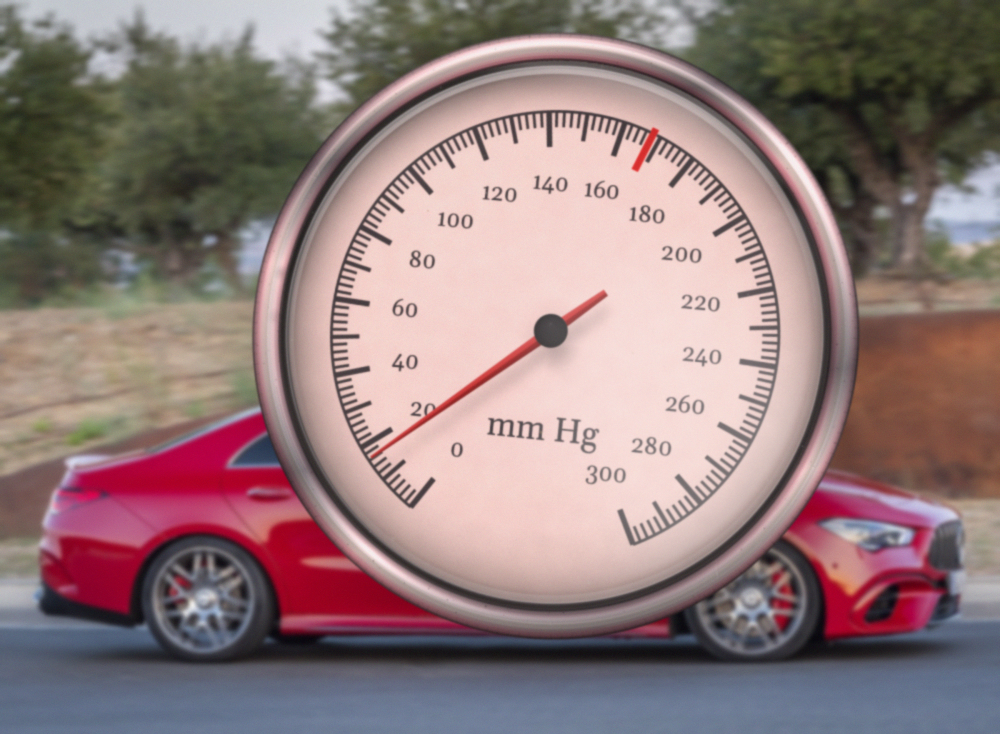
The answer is 16 mmHg
